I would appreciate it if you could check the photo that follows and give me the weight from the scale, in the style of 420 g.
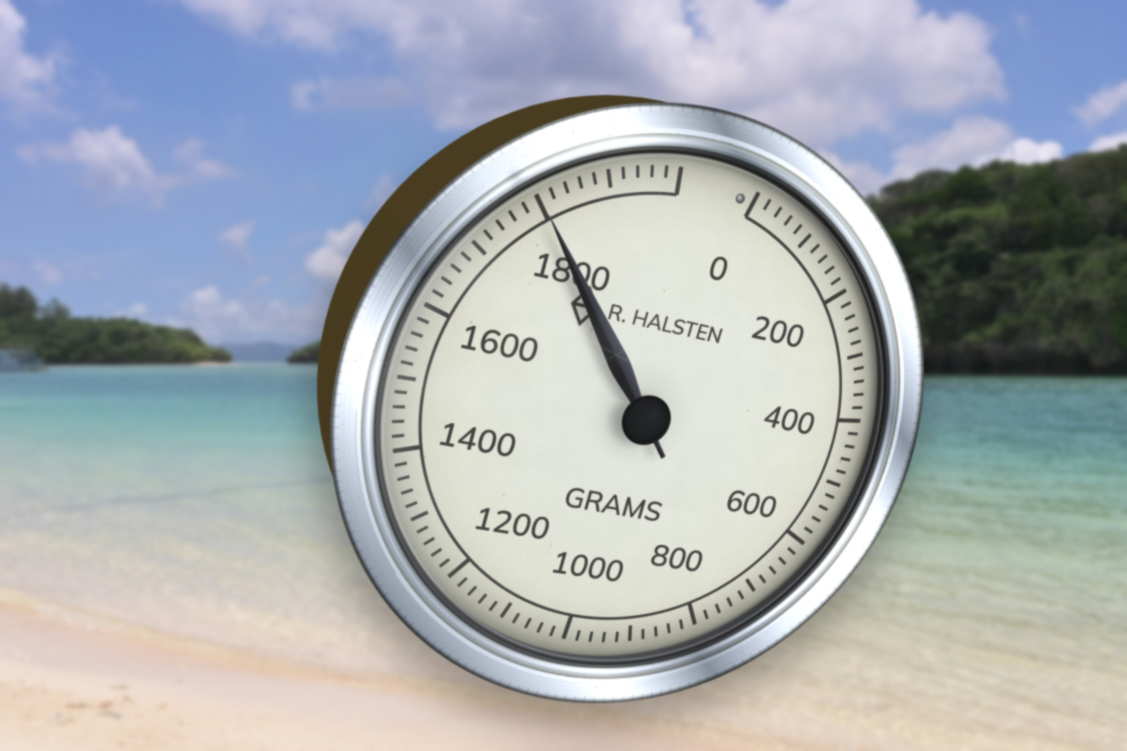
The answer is 1800 g
